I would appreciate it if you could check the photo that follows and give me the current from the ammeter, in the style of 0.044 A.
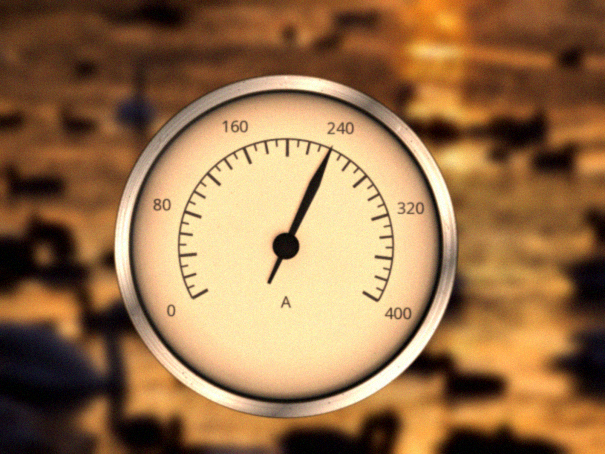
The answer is 240 A
